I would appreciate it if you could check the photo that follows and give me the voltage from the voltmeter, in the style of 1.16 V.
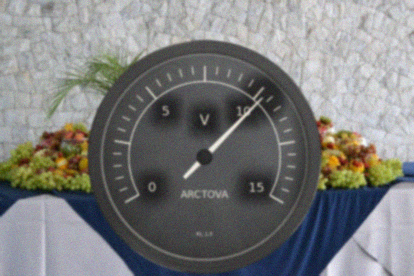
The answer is 10.25 V
